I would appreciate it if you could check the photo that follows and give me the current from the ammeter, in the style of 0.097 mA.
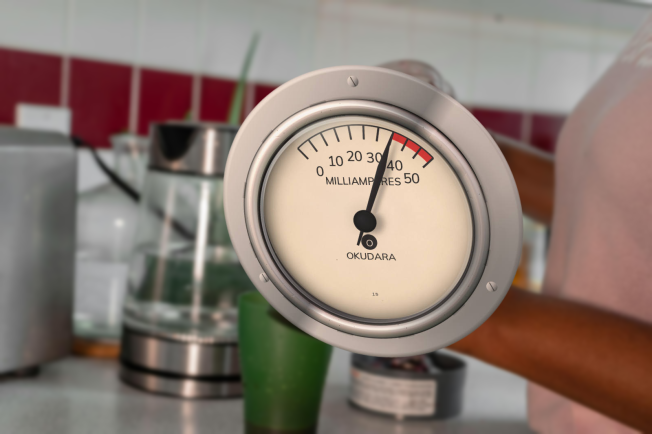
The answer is 35 mA
